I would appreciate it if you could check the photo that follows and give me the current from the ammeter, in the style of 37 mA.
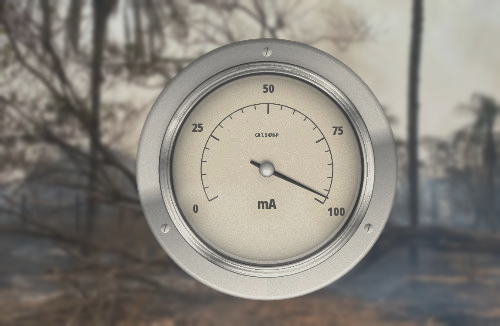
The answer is 97.5 mA
